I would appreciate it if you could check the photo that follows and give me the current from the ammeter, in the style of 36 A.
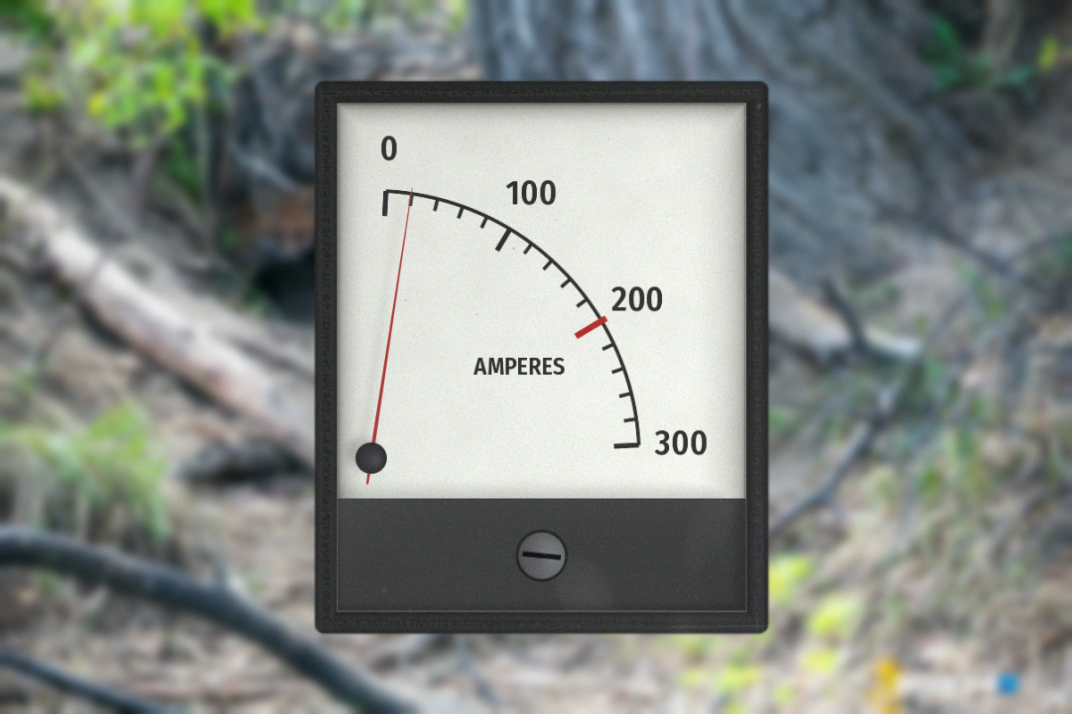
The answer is 20 A
